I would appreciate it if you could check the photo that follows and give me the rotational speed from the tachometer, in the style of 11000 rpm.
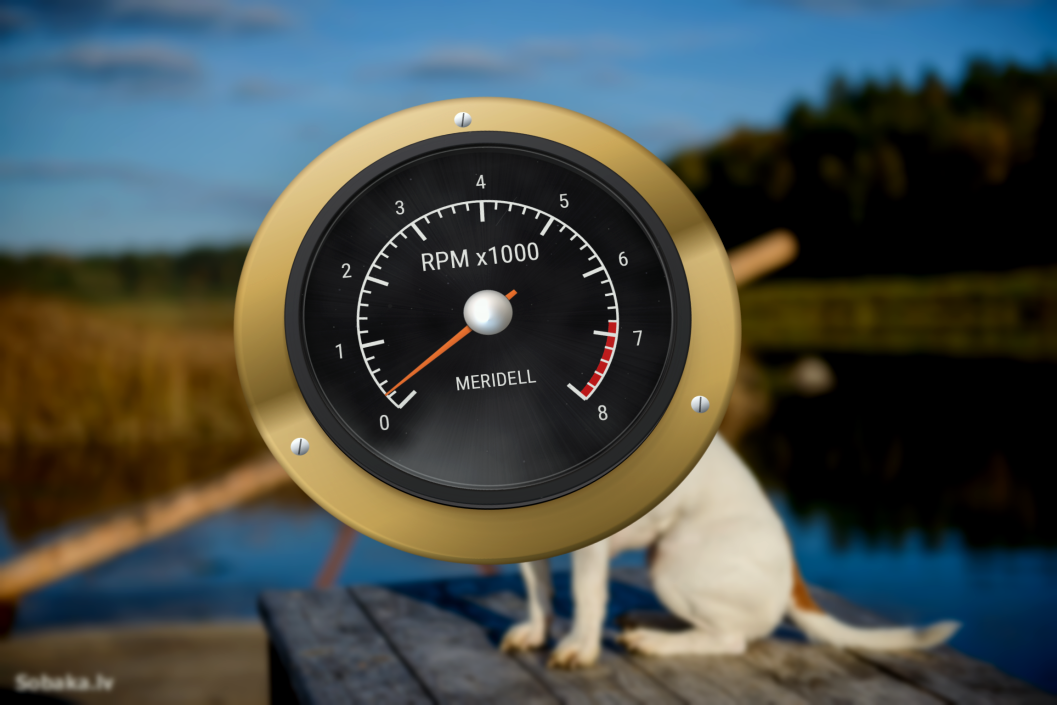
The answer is 200 rpm
